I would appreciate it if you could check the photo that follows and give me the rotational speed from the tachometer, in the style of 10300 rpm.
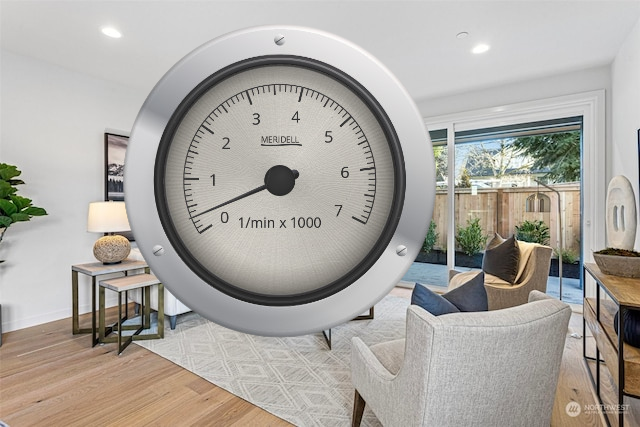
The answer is 300 rpm
